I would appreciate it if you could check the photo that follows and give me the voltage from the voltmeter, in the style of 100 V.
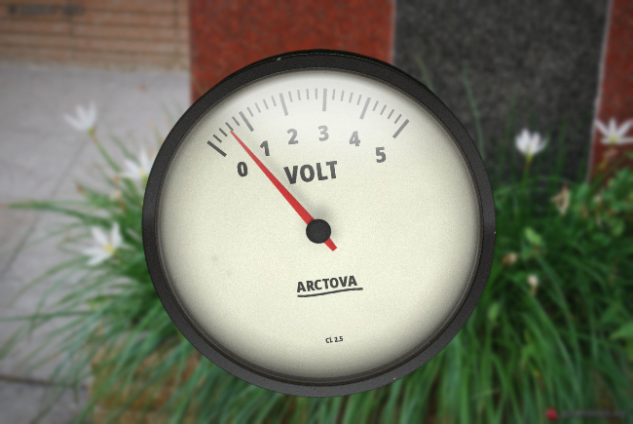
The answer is 0.6 V
